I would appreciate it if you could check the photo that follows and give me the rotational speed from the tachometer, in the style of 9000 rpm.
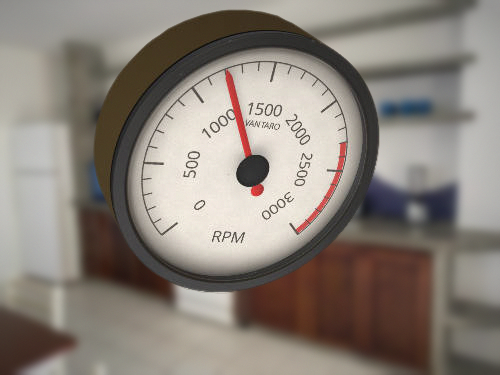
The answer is 1200 rpm
